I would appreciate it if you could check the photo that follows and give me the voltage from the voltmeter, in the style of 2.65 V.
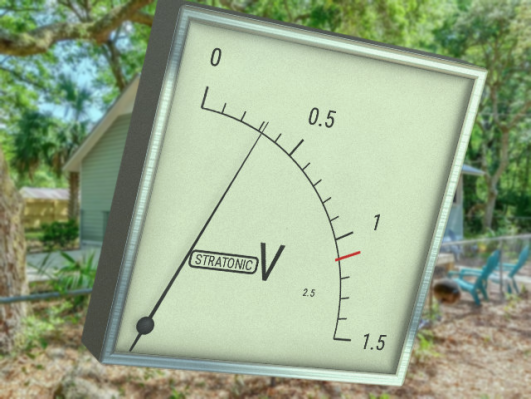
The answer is 0.3 V
